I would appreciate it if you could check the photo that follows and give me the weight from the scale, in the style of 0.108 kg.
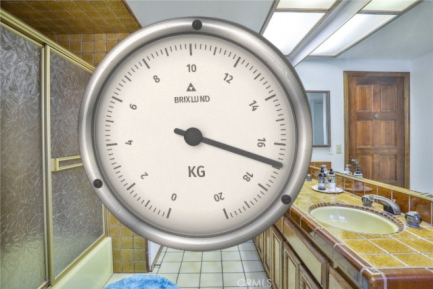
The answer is 16.8 kg
